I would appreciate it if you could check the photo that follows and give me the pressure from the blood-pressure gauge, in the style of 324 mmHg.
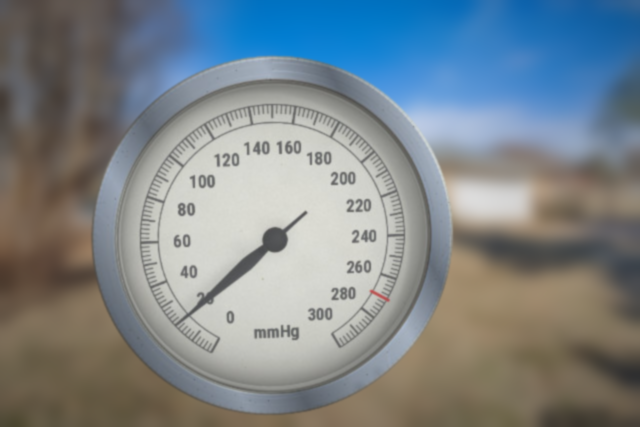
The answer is 20 mmHg
